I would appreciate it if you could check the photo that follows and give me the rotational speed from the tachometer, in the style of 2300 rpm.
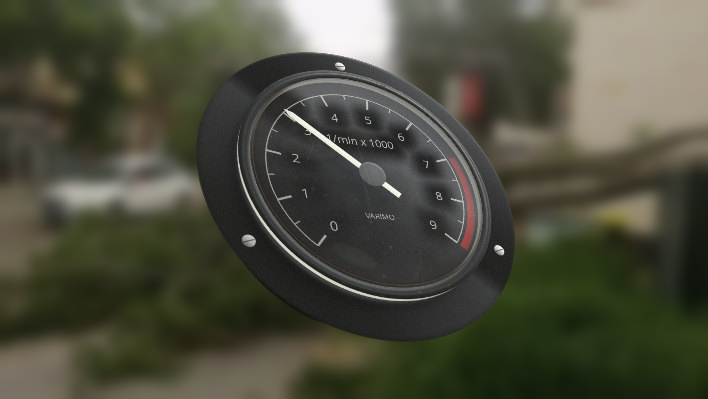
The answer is 3000 rpm
